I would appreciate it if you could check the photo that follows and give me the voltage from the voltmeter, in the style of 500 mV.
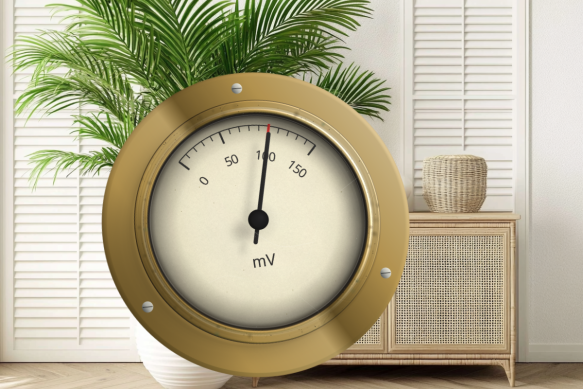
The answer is 100 mV
